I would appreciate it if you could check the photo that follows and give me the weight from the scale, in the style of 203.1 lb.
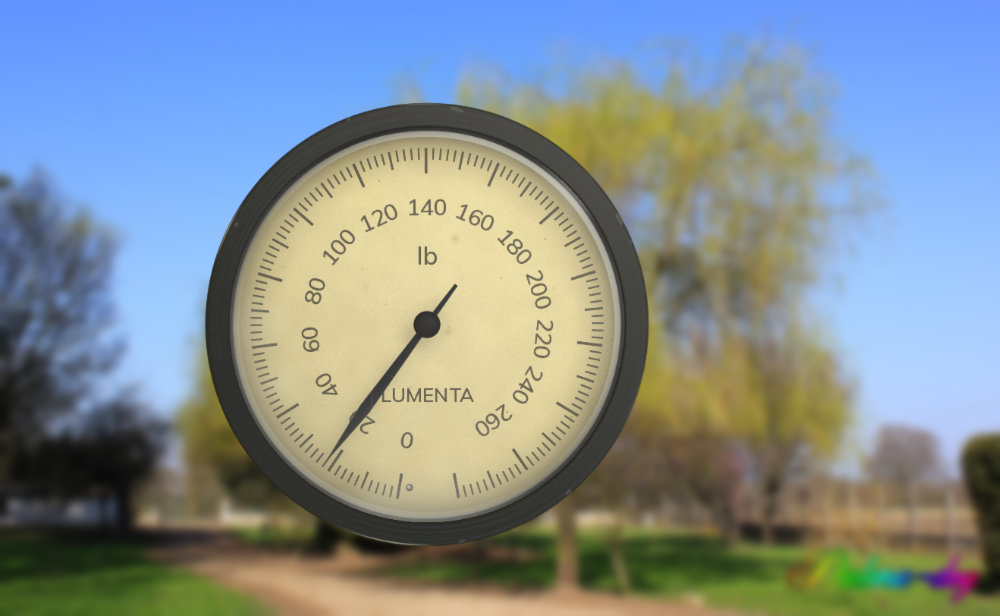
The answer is 22 lb
